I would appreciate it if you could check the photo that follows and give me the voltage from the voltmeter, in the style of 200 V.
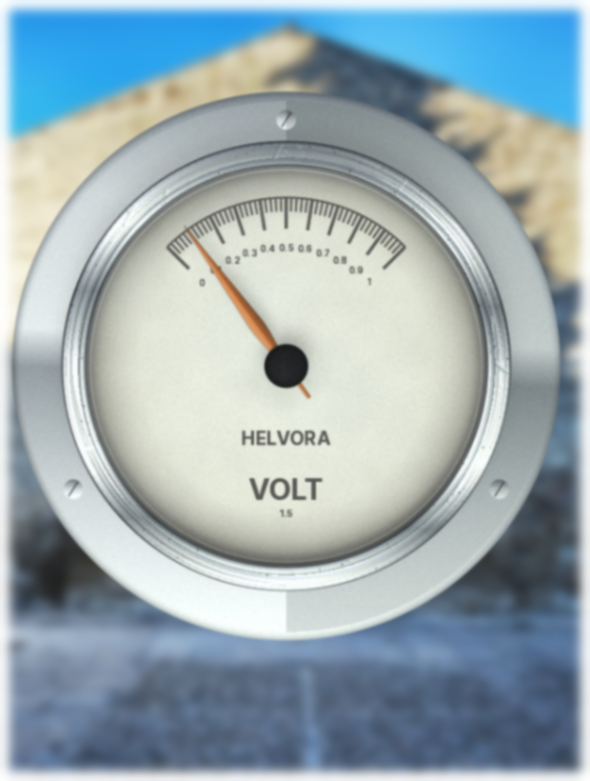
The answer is 0.1 V
